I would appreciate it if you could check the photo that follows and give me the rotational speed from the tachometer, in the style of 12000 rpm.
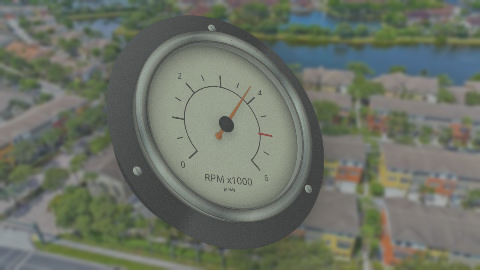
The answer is 3750 rpm
